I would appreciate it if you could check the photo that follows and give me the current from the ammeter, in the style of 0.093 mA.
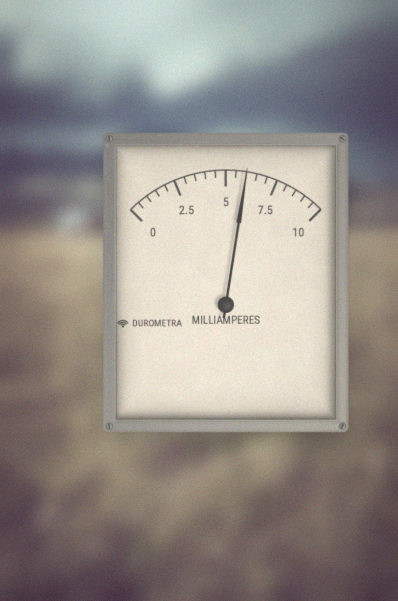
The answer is 6 mA
